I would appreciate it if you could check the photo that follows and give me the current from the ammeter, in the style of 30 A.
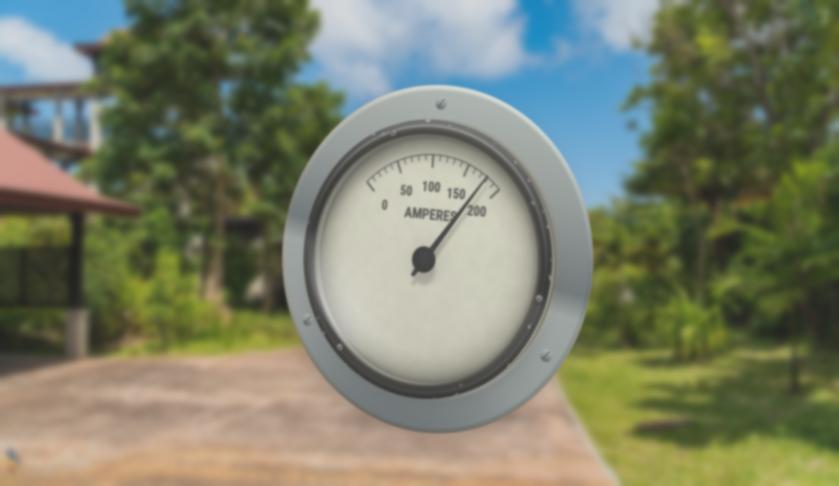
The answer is 180 A
